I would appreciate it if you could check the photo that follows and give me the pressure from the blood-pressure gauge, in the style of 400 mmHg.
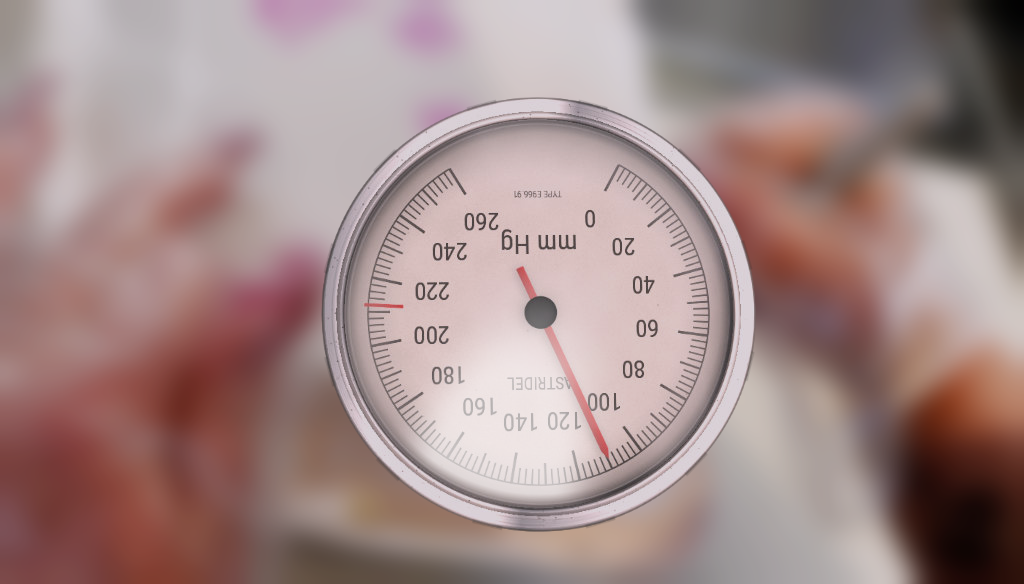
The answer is 110 mmHg
